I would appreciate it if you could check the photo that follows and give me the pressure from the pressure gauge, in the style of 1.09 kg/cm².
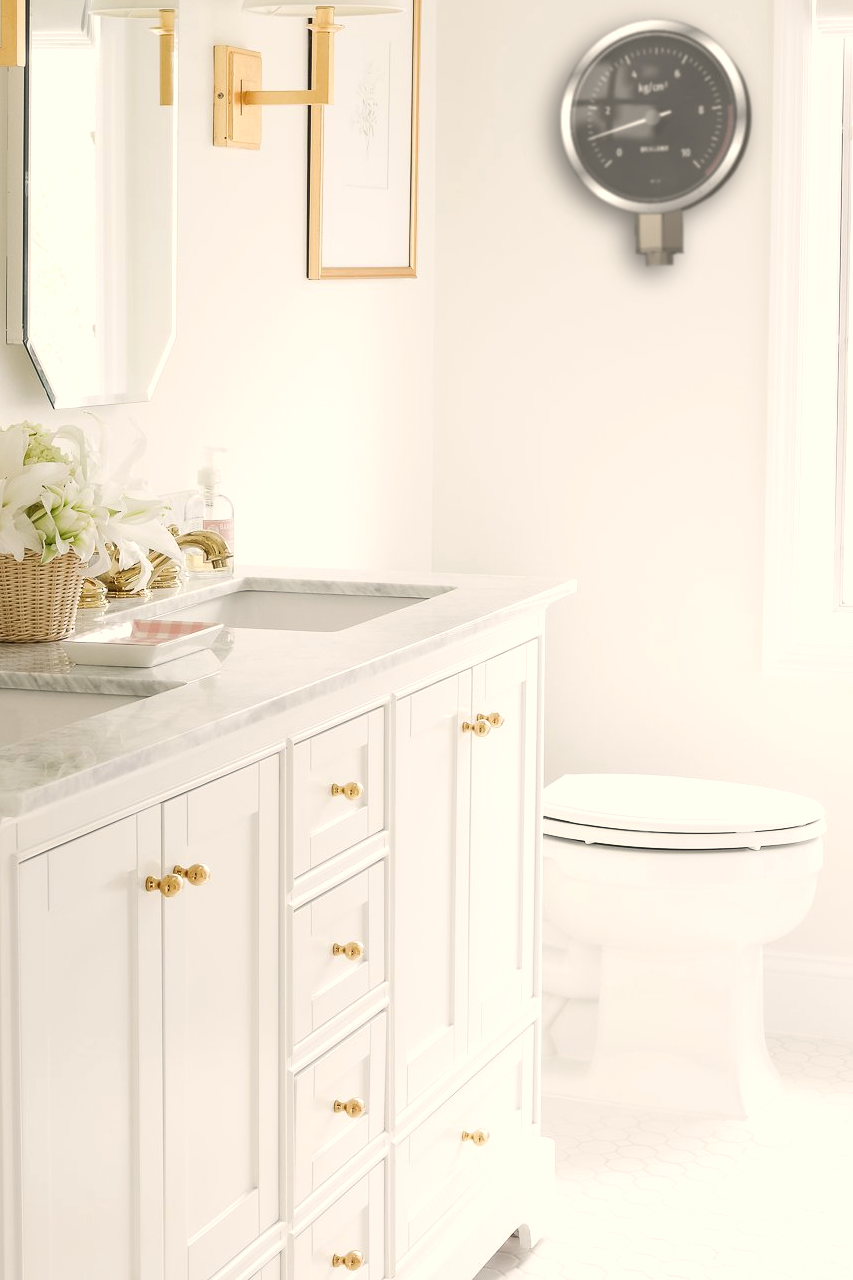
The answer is 1 kg/cm²
